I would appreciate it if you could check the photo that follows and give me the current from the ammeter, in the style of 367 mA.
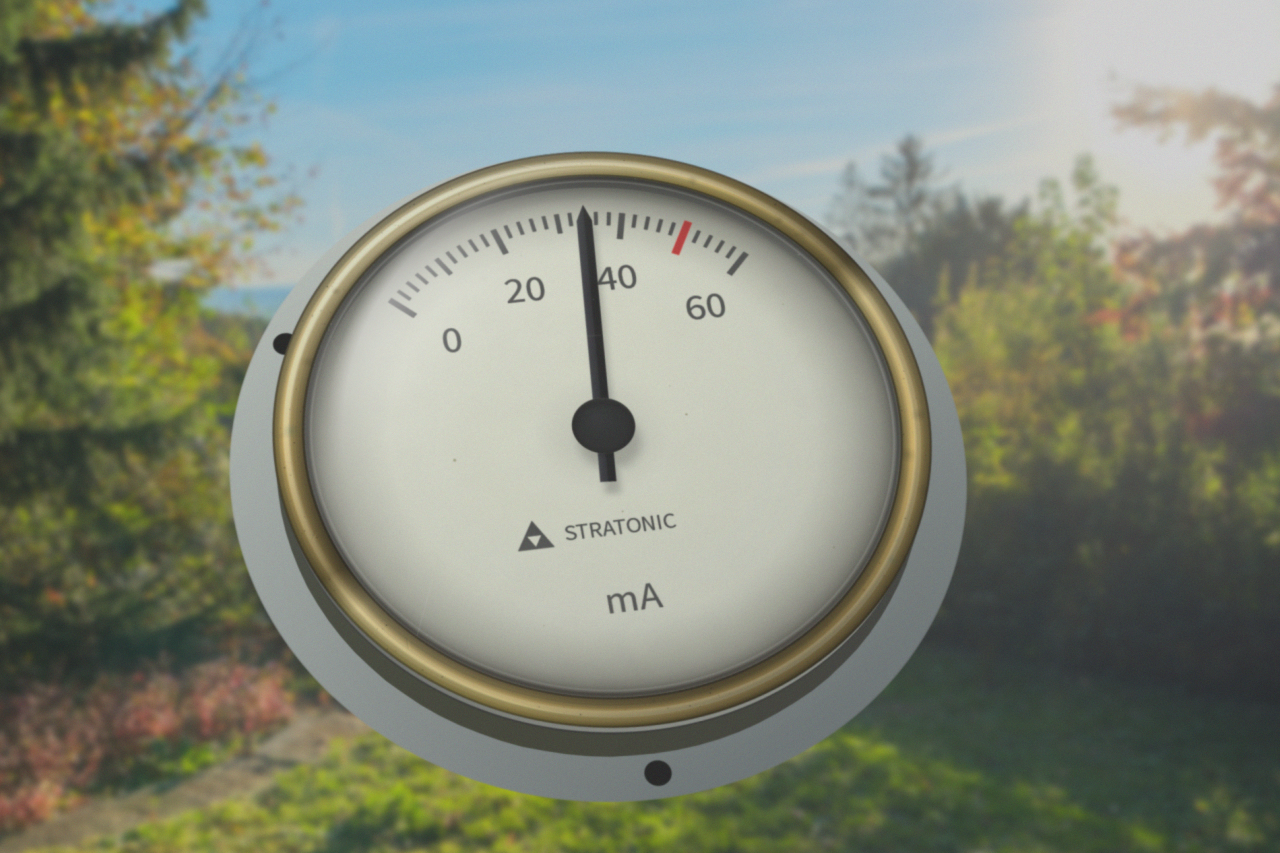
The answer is 34 mA
